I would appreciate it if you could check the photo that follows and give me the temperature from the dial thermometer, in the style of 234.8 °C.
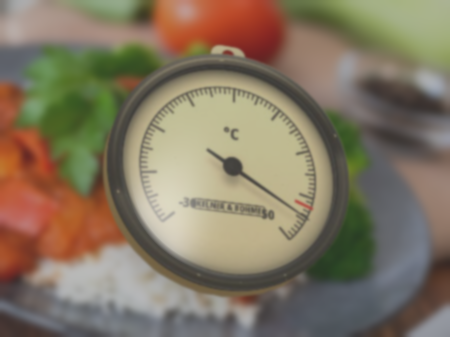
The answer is 45 °C
